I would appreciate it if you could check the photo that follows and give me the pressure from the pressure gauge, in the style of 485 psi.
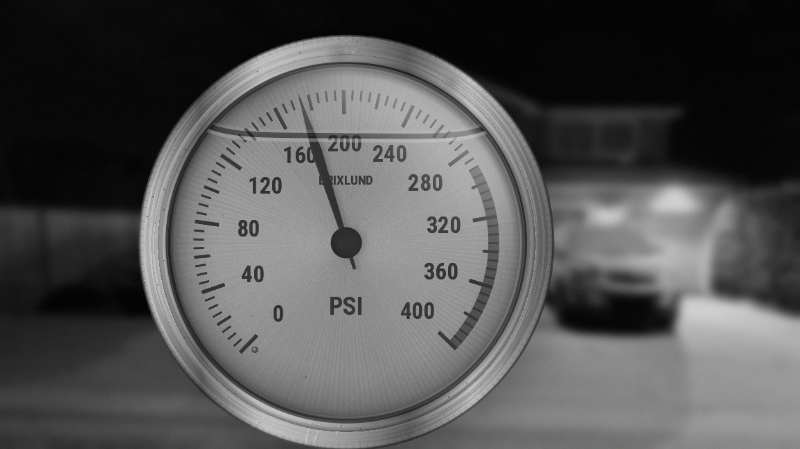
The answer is 175 psi
